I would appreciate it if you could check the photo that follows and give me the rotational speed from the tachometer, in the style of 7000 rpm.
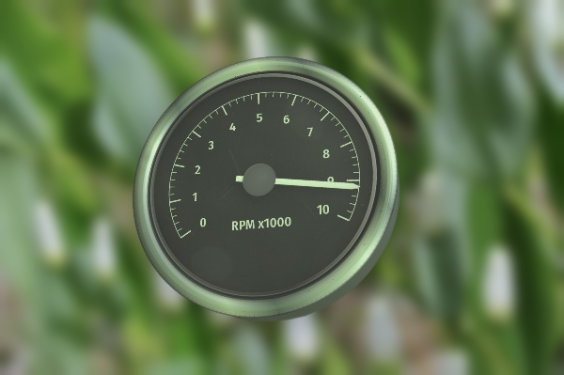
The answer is 9200 rpm
